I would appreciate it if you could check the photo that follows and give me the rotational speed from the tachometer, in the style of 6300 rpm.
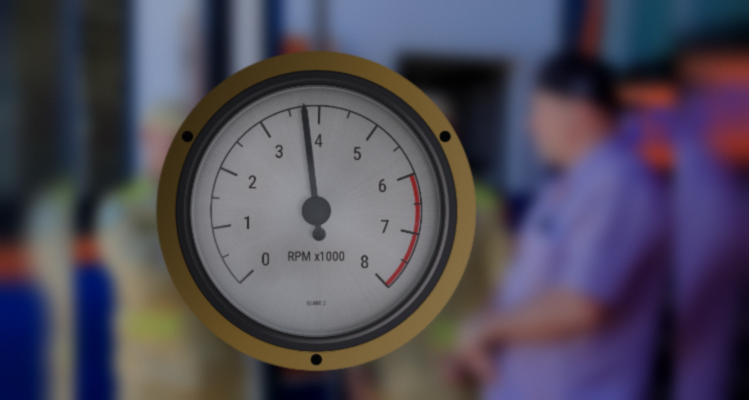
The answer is 3750 rpm
